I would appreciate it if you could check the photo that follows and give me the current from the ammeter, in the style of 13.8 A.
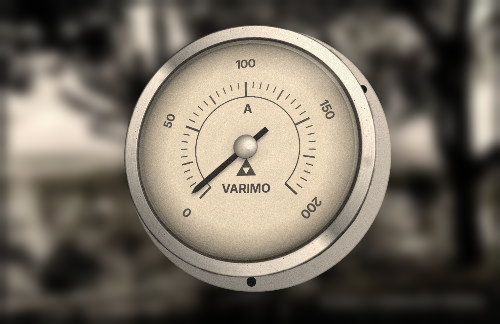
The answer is 5 A
